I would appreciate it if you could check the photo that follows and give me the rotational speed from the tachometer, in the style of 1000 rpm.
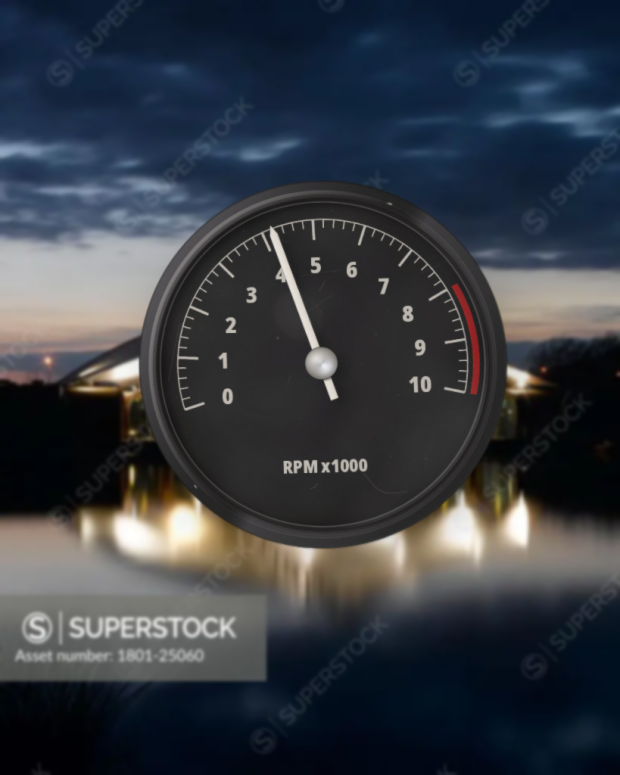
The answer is 4200 rpm
